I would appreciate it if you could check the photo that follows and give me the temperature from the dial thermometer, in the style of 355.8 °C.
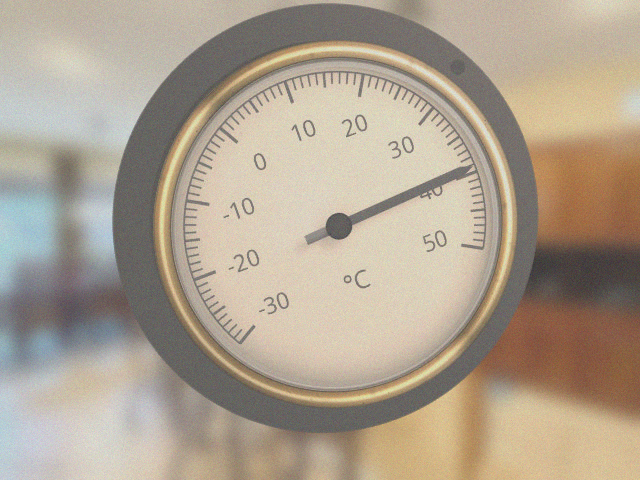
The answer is 39 °C
